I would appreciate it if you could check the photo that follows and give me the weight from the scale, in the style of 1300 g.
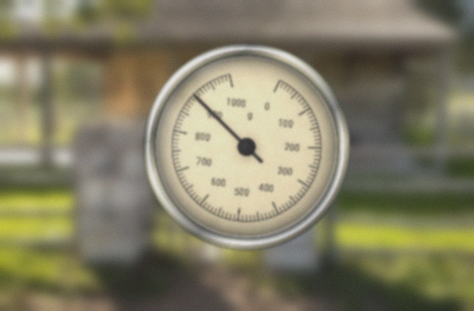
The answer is 900 g
